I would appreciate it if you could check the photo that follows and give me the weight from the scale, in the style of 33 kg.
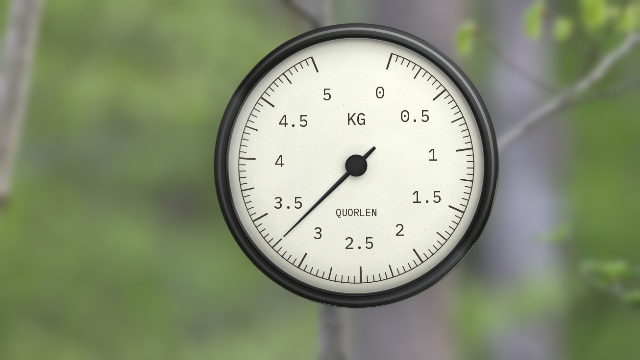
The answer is 3.25 kg
